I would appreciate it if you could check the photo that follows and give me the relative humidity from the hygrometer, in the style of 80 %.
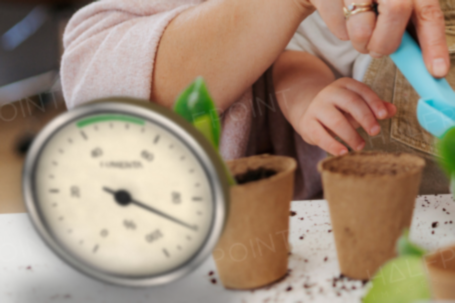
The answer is 88 %
